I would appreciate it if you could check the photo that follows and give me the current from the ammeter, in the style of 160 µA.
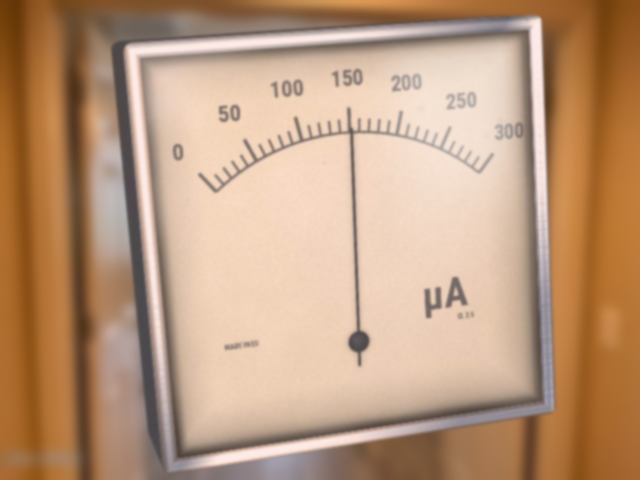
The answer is 150 µA
